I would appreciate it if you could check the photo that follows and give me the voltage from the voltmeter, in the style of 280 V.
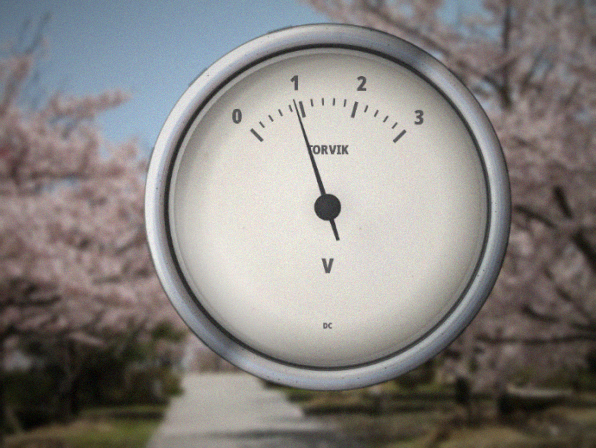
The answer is 0.9 V
